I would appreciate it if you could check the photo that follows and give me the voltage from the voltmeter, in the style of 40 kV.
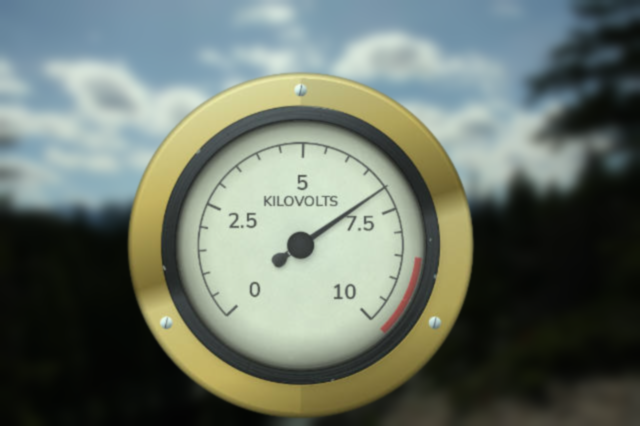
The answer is 7 kV
